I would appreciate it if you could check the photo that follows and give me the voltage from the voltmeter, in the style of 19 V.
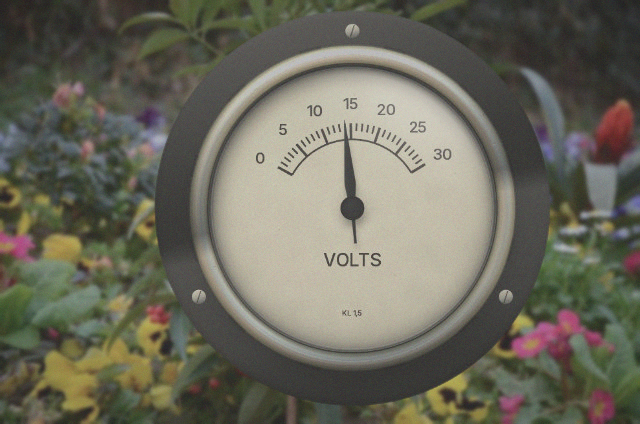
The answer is 14 V
